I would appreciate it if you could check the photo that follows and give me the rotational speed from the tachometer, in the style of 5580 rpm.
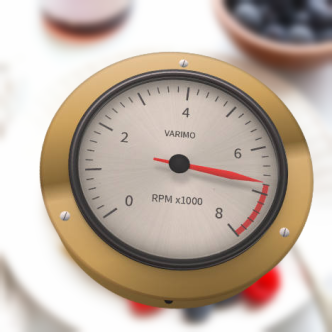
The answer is 6800 rpm
